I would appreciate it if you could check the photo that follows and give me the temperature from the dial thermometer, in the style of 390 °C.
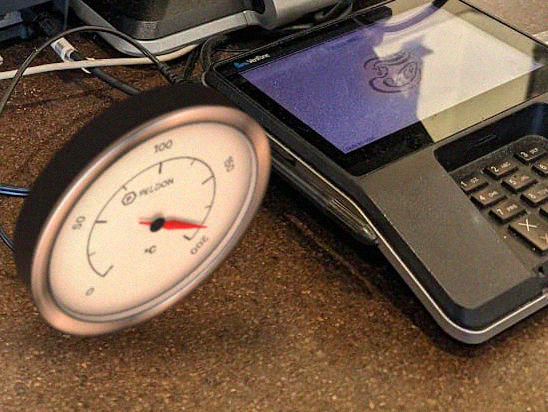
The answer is 187.5 °C
